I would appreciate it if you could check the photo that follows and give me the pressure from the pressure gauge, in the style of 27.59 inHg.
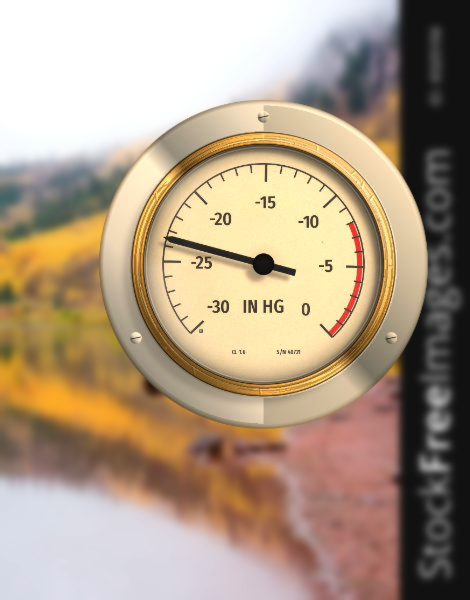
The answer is -23.5 inHg
